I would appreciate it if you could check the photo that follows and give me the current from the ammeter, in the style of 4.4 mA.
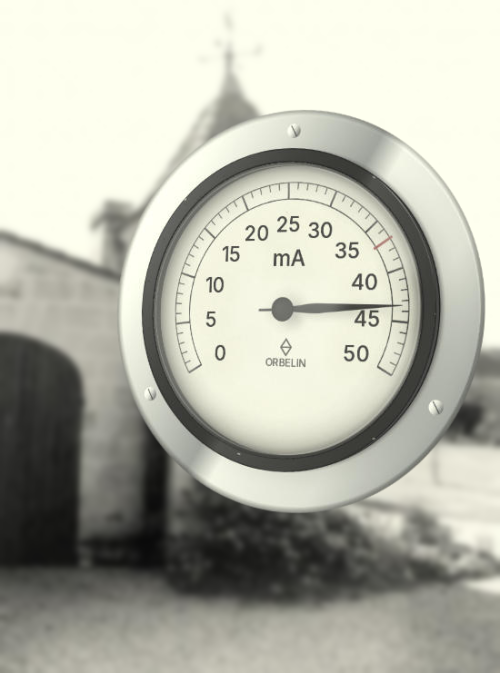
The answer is 43.5 mA
